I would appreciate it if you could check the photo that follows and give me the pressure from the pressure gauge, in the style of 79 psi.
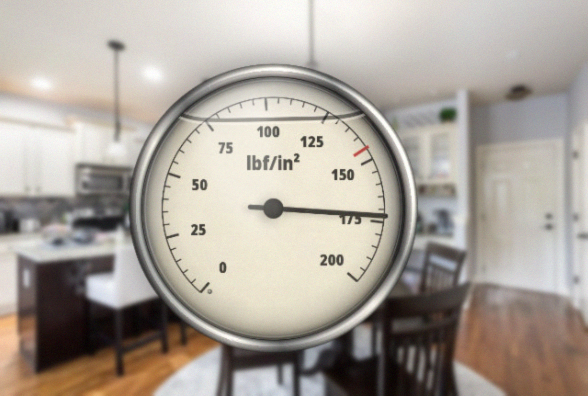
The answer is 172.5 psi
